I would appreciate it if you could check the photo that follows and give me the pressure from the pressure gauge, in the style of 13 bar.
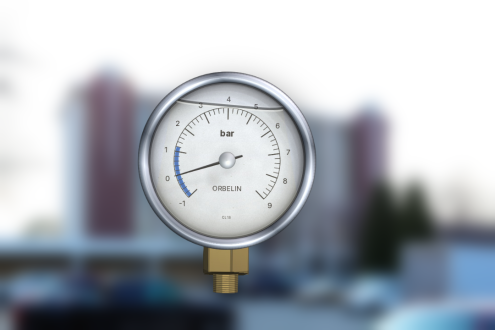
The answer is 0 bar
